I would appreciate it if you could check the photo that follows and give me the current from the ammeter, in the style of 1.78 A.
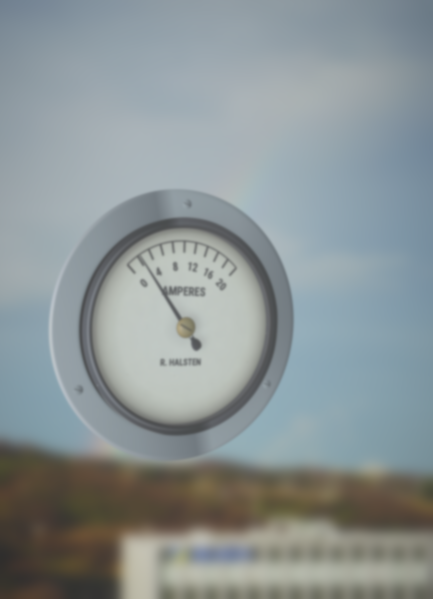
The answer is 2 A
